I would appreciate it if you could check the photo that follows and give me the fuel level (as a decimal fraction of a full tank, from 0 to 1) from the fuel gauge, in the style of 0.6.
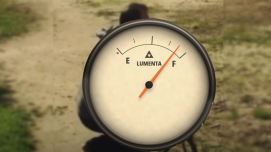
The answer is 0.875
